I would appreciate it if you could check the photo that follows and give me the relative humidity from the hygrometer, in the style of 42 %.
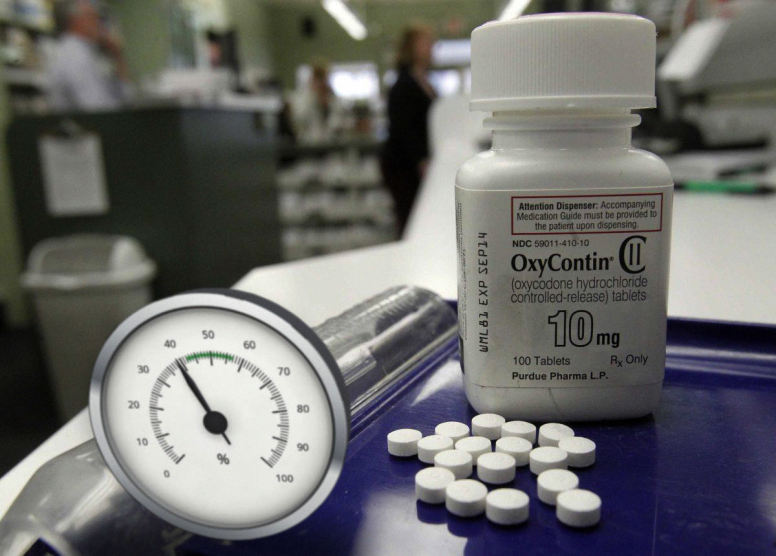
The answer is 40 %
